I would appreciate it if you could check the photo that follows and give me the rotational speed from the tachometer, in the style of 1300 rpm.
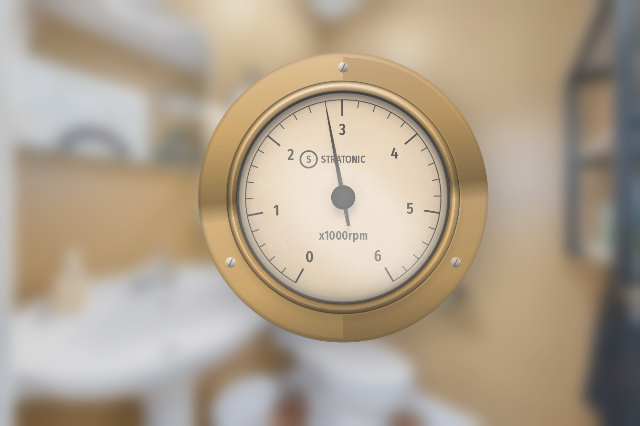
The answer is 2800 rpm
